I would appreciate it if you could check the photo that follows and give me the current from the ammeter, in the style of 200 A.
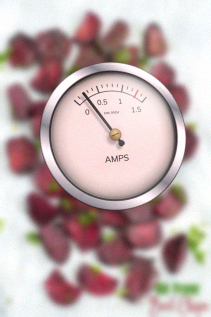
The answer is 0.2 A
